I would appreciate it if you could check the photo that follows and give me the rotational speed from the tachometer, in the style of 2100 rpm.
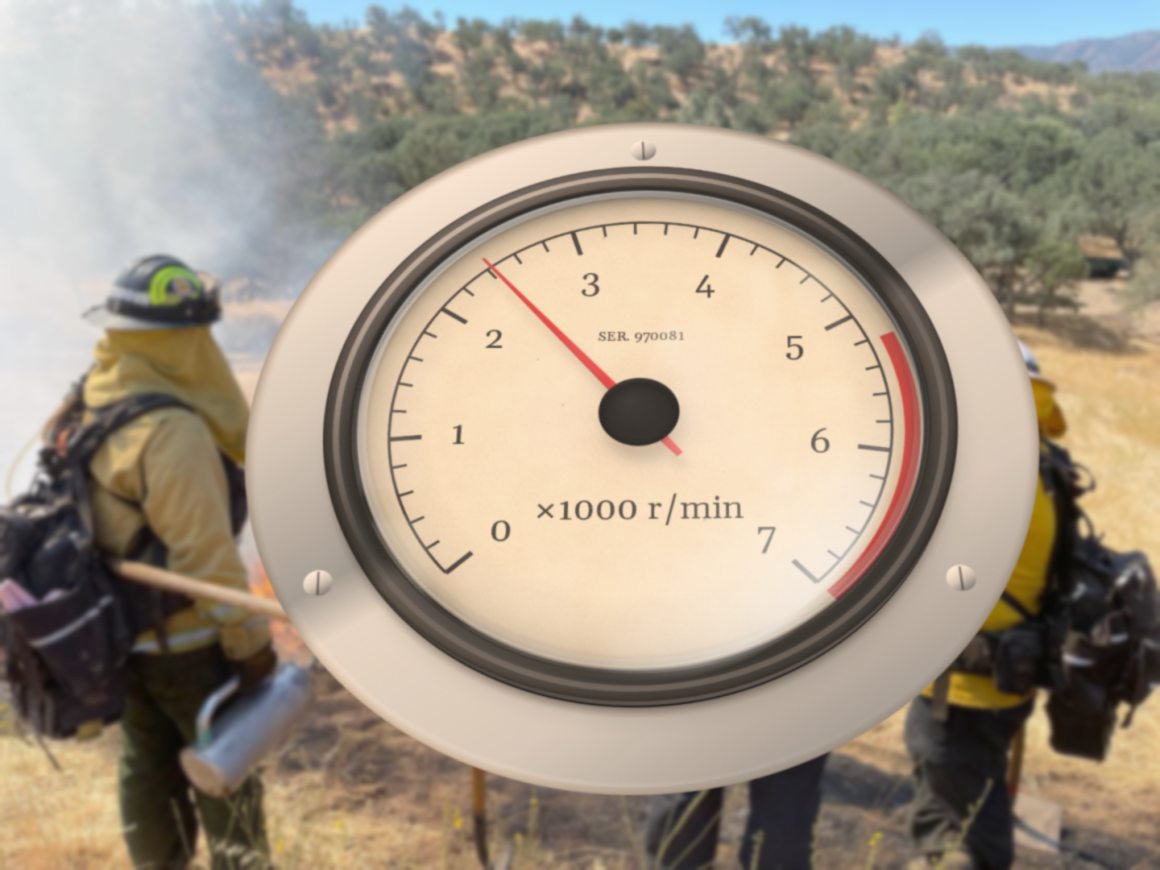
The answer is 2400 rpm
